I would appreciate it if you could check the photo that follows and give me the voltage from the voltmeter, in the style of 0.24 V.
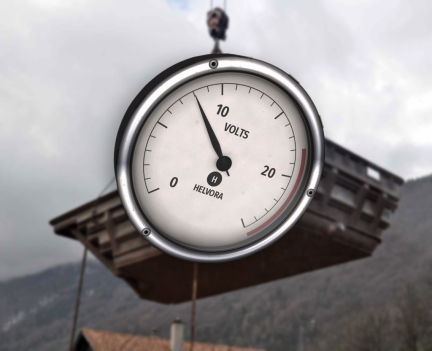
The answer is 8 V
